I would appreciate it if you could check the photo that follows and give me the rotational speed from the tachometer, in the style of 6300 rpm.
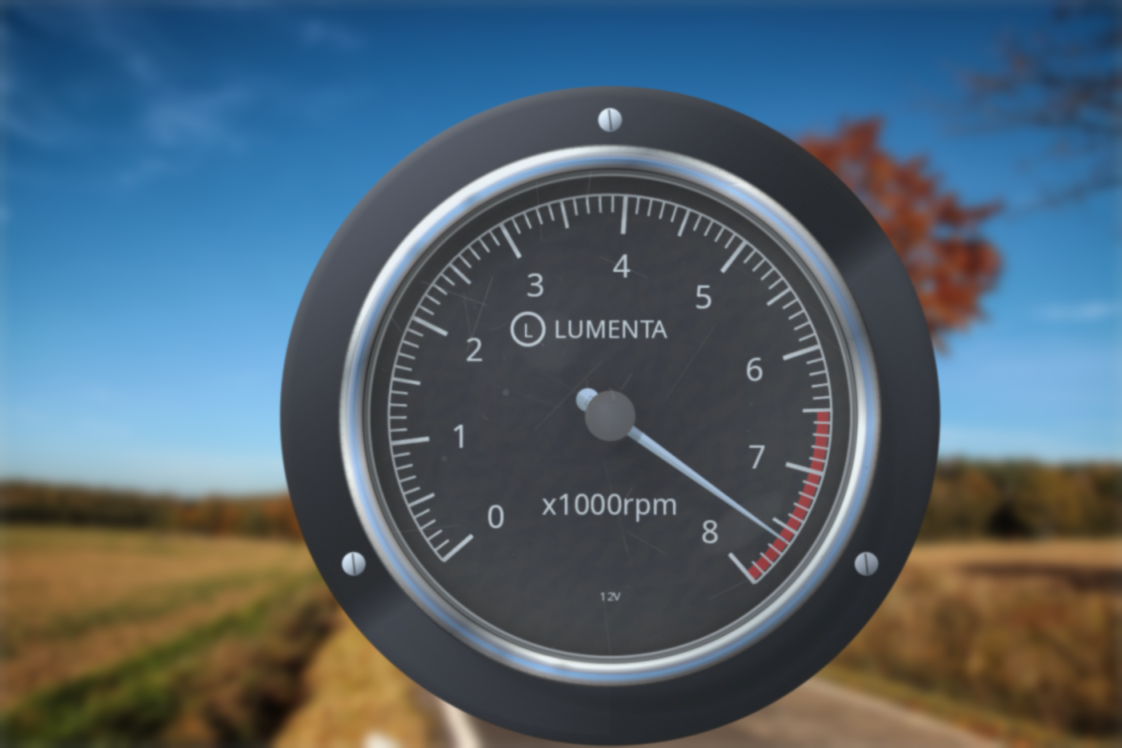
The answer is 7600 rpm
